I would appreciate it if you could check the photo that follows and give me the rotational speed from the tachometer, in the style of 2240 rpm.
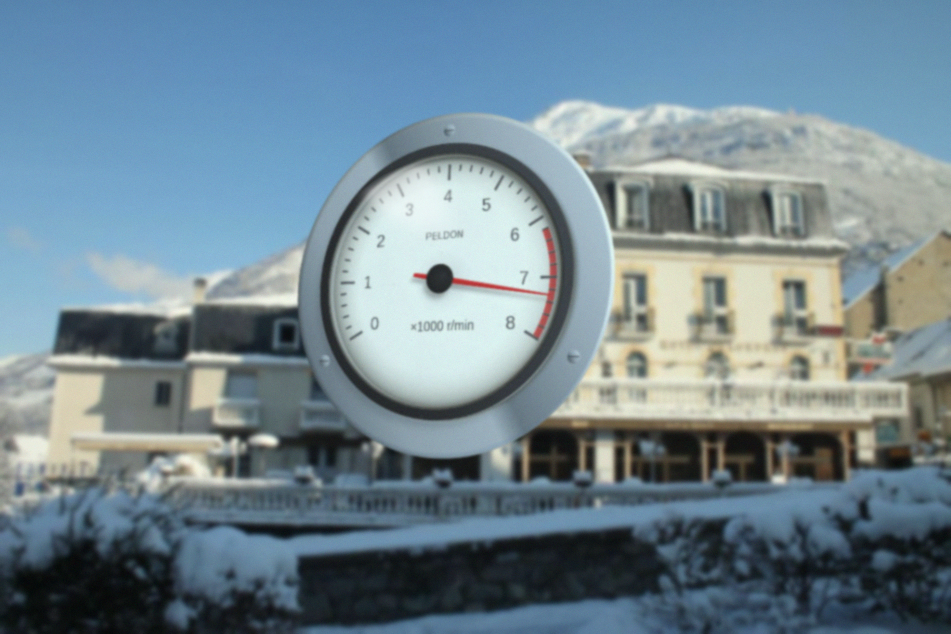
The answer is 7300 rpm
